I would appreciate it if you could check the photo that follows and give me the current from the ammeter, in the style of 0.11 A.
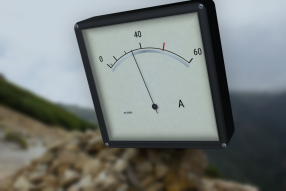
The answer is 35 A
